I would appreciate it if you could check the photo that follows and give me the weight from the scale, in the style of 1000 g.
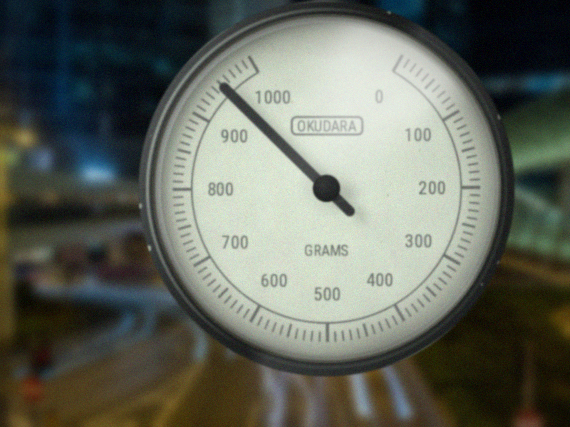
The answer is 950 g
